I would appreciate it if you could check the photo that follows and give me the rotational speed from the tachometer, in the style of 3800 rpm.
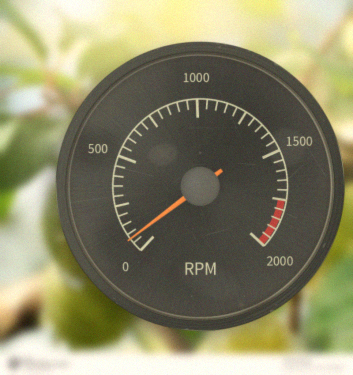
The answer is 75 rpm
